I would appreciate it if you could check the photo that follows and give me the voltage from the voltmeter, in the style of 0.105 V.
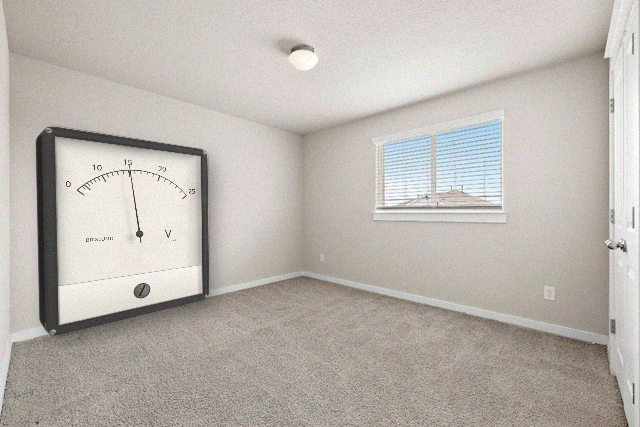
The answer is 15 V
